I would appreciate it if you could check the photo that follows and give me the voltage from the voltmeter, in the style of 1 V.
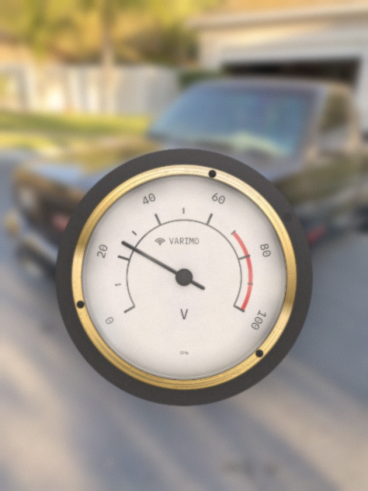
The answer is 25 V
